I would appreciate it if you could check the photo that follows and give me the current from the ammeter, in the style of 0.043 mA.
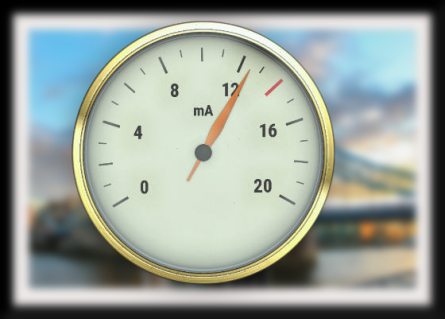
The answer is 12.5 mA
